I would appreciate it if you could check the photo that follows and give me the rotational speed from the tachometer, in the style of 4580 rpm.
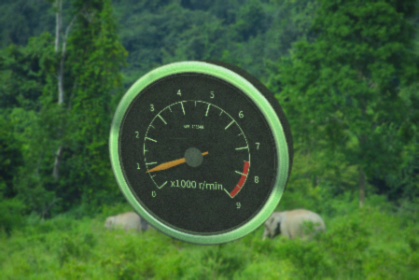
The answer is 750 rpm
